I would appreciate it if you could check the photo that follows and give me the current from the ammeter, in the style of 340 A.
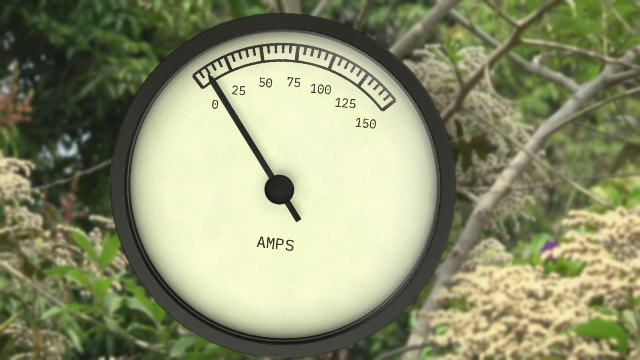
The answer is 10 A
